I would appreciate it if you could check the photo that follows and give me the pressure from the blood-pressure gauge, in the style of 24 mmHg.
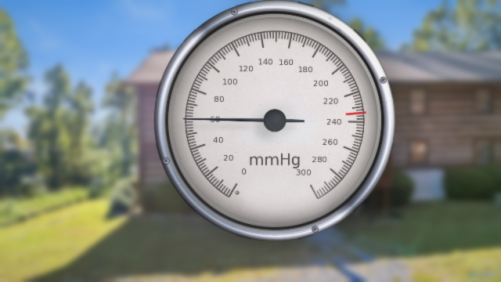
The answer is 60 mmHg
